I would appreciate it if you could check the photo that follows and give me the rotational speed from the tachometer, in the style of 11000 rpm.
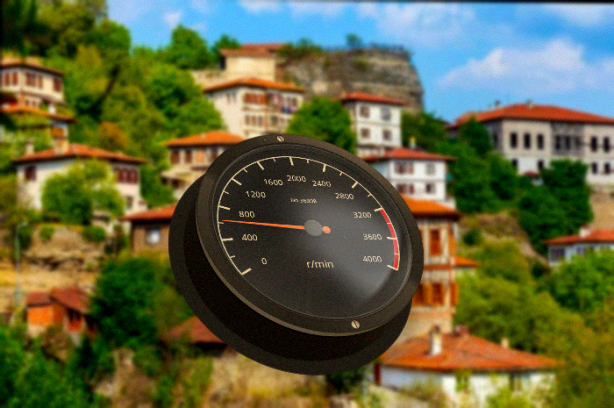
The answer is 600 rpm
